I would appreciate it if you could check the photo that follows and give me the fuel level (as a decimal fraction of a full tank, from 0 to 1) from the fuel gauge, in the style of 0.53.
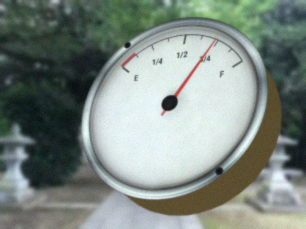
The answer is 0.75
